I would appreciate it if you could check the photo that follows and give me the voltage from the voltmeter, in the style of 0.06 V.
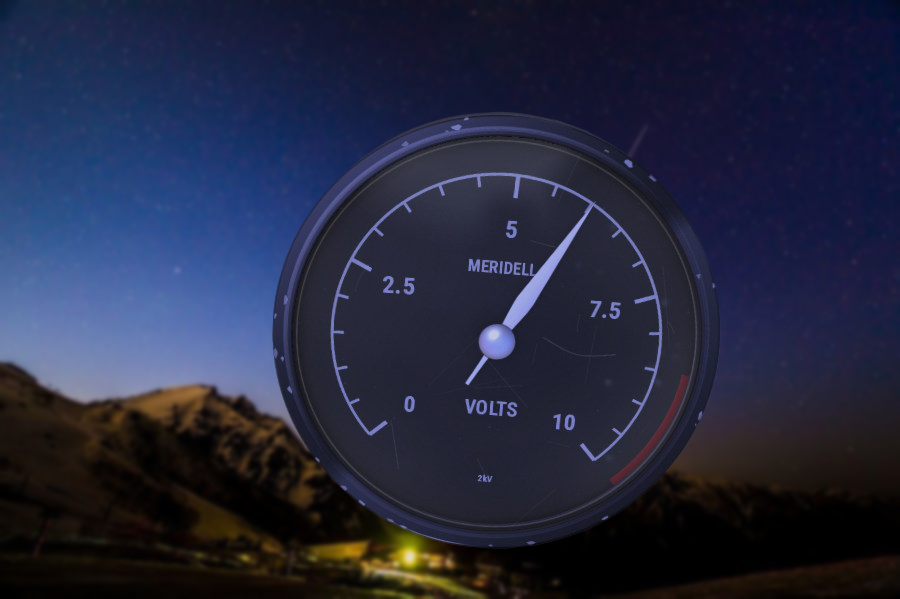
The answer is 6 V
